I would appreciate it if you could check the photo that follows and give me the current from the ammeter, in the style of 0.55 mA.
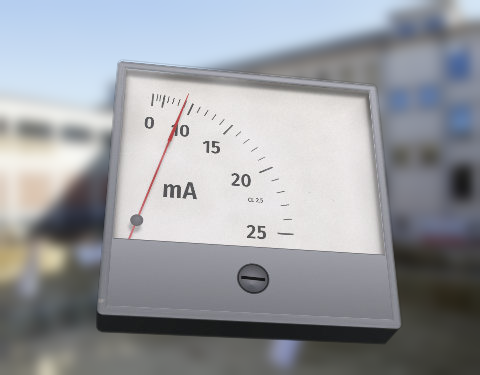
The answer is 9 mA
